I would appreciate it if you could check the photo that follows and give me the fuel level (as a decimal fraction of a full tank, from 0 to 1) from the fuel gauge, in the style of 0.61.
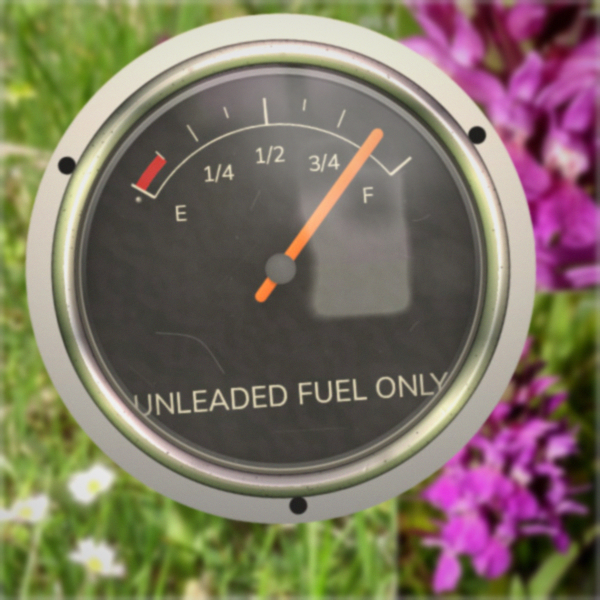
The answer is 0.875
